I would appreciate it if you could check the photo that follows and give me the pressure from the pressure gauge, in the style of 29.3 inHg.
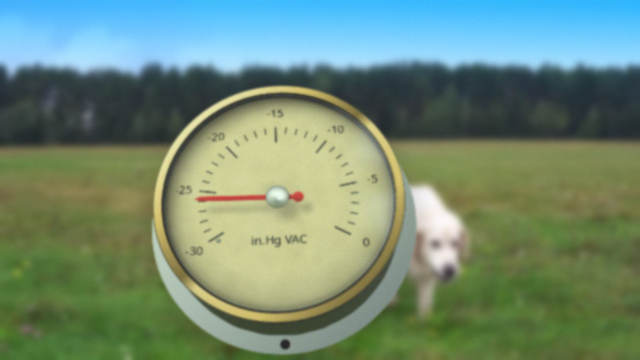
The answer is -26 inHg
